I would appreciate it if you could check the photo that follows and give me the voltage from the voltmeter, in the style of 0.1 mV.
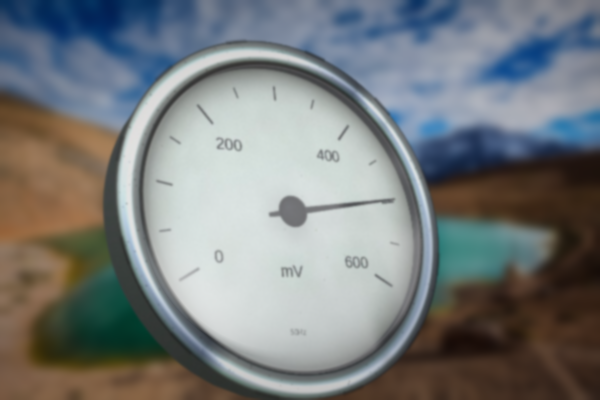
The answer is 500 mV
